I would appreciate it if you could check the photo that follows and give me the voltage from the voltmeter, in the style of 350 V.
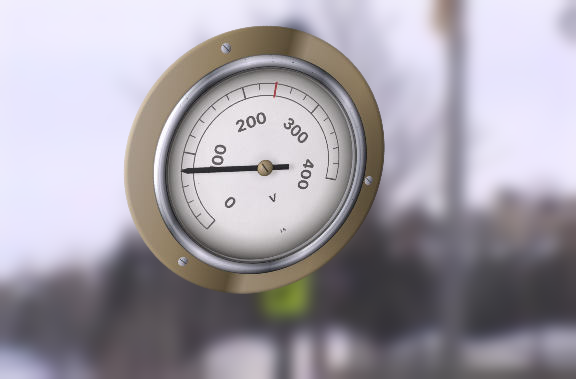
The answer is 80 V
